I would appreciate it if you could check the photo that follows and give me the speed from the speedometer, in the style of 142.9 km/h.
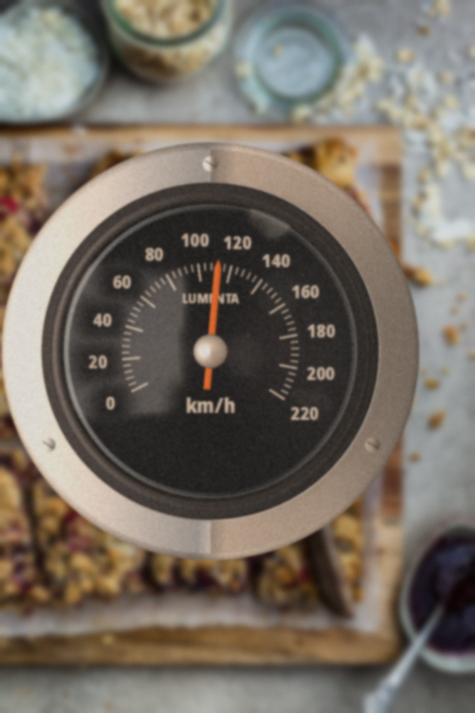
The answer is 112 km/h
